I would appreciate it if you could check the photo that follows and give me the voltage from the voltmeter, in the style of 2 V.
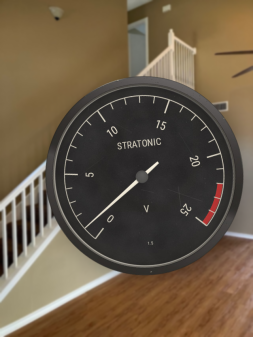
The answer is 1 V
